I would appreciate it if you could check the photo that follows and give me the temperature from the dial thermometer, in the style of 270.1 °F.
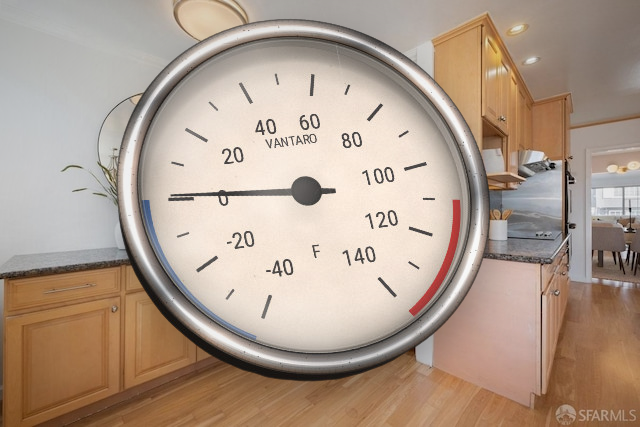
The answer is 0 °F
